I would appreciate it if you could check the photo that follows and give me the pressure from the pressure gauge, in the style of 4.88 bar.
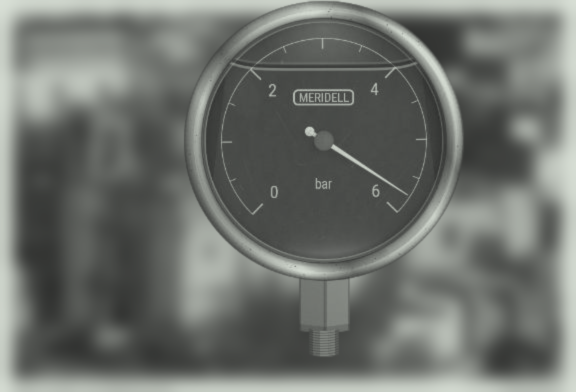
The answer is 5.75 bar
